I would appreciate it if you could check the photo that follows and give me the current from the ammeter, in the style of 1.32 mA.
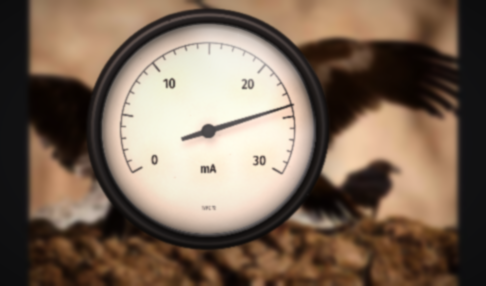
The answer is 24 mA
